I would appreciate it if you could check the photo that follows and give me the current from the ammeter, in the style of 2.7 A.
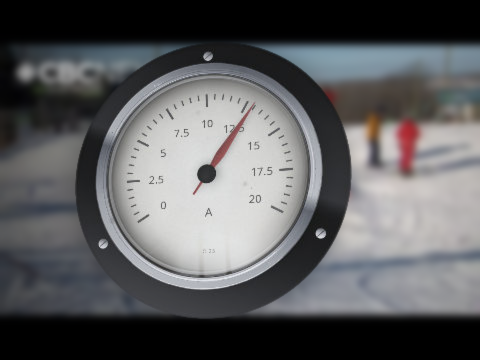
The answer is 13 A
